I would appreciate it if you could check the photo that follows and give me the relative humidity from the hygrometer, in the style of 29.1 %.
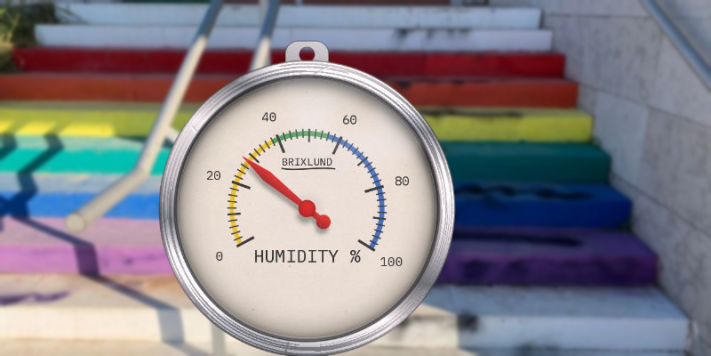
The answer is 28 %
